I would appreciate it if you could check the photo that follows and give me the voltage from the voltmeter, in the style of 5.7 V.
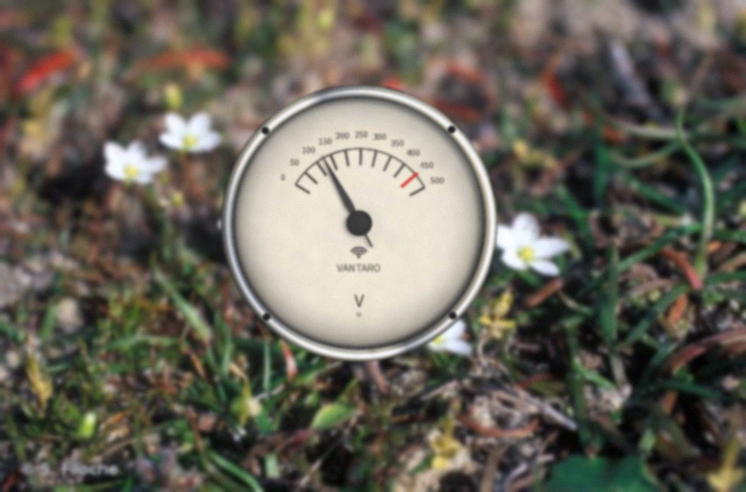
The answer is 125 V
